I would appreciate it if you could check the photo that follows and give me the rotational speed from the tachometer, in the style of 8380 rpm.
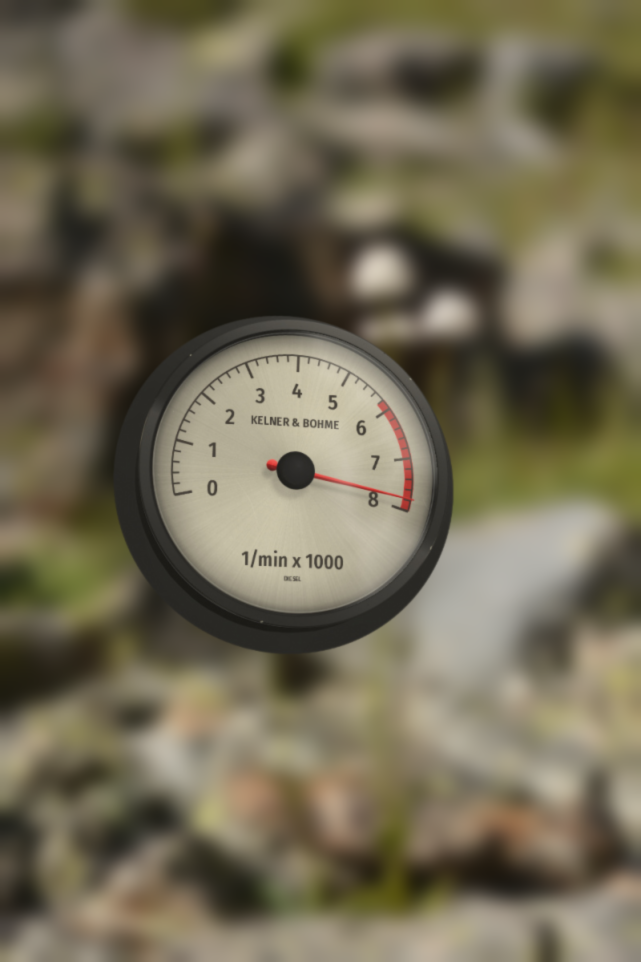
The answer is 7800 rpm
